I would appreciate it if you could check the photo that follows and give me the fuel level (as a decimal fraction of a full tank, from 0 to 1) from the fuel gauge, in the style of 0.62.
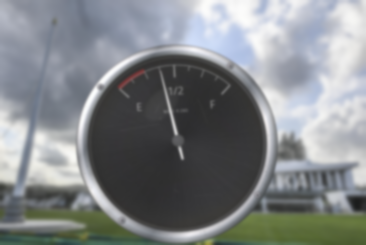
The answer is 0.375
